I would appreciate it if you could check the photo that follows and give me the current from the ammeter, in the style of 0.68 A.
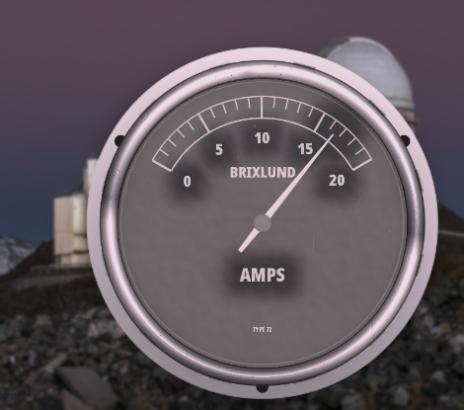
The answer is 16.5 A
